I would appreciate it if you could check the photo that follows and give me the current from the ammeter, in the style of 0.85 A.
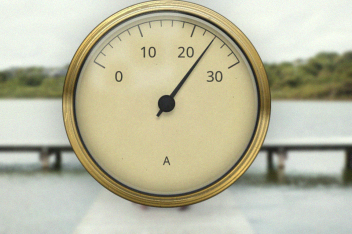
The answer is 24 A
